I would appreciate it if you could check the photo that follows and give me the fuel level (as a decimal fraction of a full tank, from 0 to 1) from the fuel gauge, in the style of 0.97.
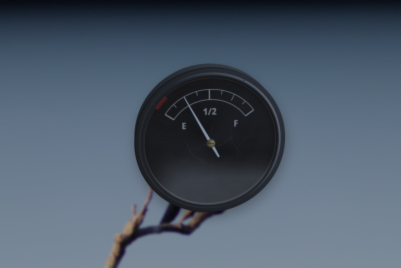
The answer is 0.25
